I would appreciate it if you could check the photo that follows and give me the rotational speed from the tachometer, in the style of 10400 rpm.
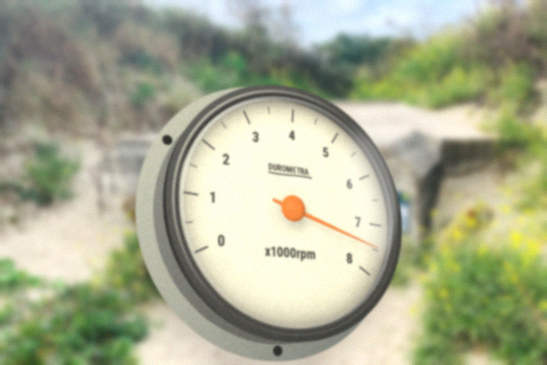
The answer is 7500 rpm
